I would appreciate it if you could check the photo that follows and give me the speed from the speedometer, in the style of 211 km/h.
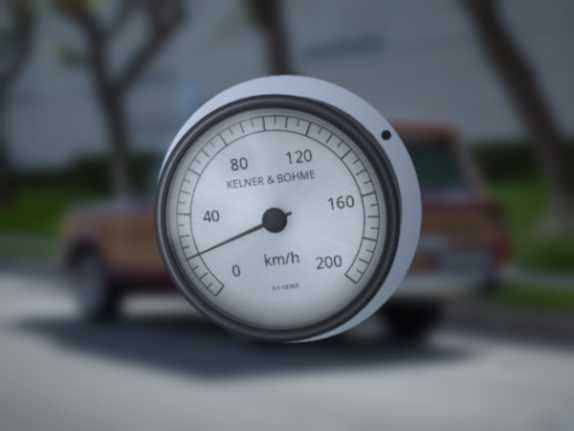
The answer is 20 km/h
